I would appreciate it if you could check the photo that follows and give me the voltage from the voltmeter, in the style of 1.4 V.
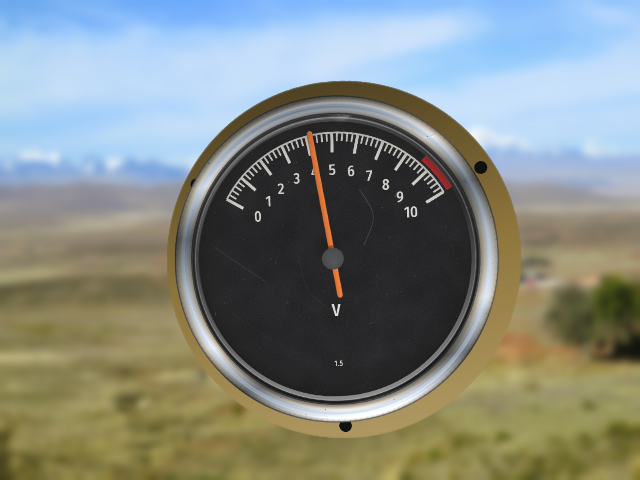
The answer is 4.2 V
